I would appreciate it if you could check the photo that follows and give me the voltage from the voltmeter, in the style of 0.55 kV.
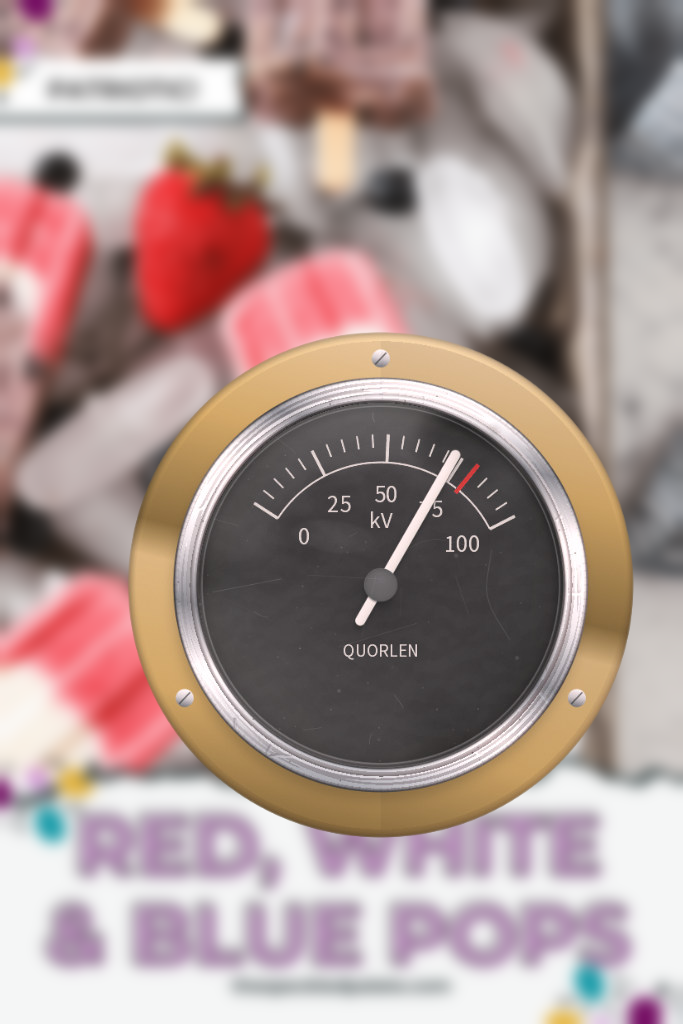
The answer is 72.5 kV
